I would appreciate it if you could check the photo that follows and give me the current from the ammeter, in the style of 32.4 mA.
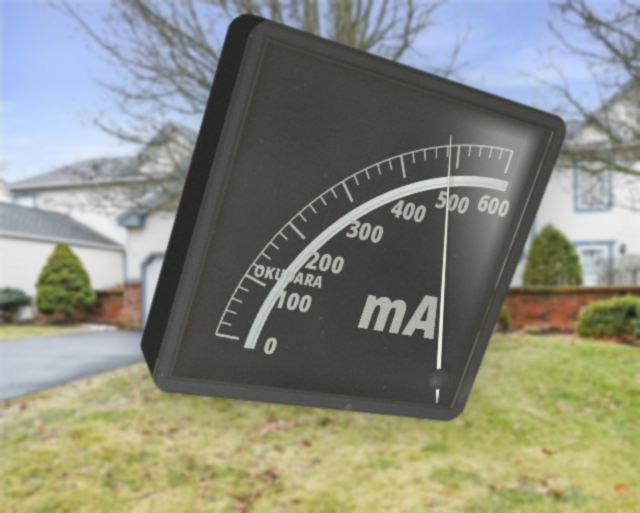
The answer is 480 mA
